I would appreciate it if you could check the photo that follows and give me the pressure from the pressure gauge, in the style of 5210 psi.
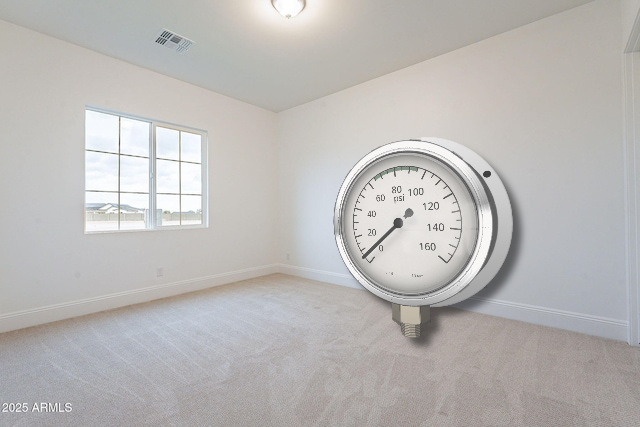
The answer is 5 psi
